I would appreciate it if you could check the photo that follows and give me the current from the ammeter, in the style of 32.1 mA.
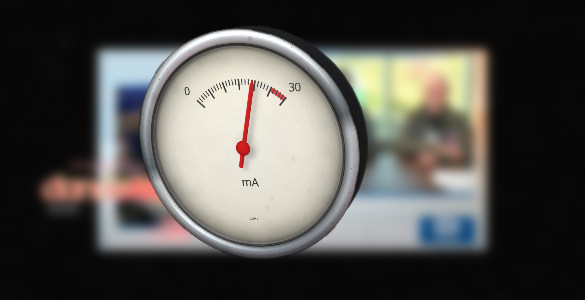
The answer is 20 mA
